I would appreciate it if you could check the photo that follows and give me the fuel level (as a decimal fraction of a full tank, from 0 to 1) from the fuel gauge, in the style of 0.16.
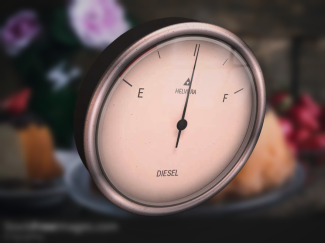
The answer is 0.5
